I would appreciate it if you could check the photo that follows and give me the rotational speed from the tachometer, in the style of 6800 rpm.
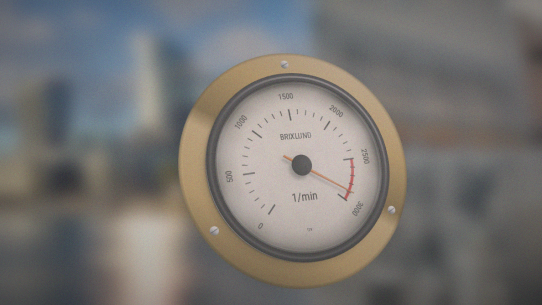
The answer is 2900 rpm
